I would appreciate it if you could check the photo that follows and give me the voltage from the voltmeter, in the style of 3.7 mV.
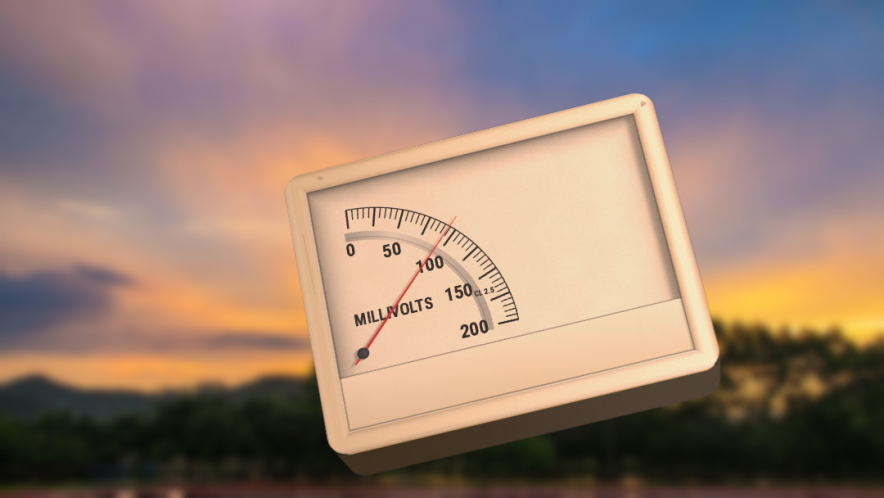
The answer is 95 mV
